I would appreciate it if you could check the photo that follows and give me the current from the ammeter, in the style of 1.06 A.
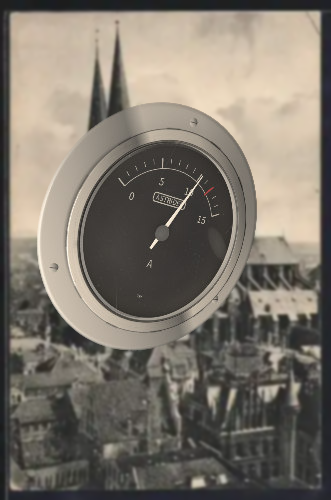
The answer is 10 A
